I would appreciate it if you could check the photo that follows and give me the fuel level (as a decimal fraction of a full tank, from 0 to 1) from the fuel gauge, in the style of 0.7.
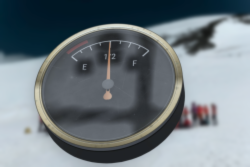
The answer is 0.5
